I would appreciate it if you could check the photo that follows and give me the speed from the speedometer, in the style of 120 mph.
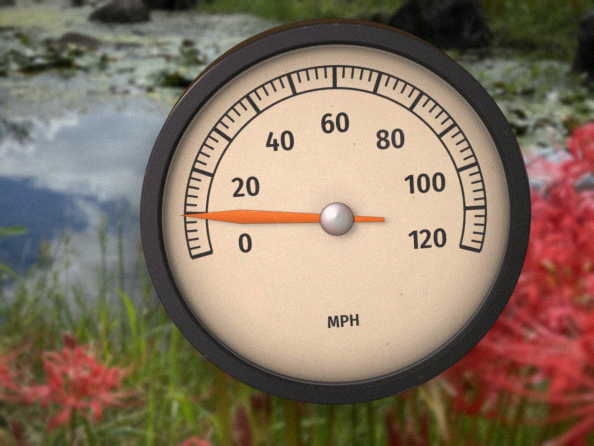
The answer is 10 mph
